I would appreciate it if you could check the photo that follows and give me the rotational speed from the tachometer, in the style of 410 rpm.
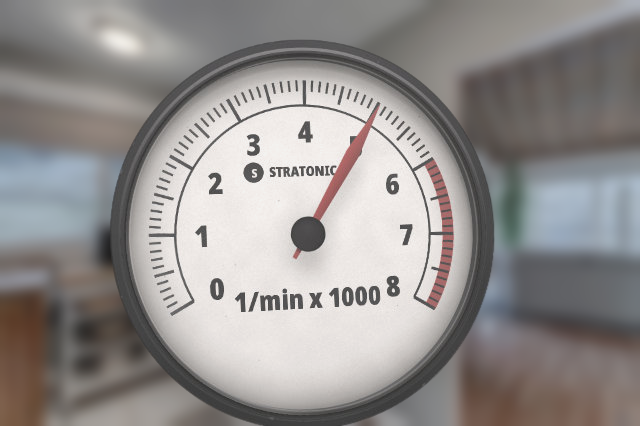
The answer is 5000 rpm
